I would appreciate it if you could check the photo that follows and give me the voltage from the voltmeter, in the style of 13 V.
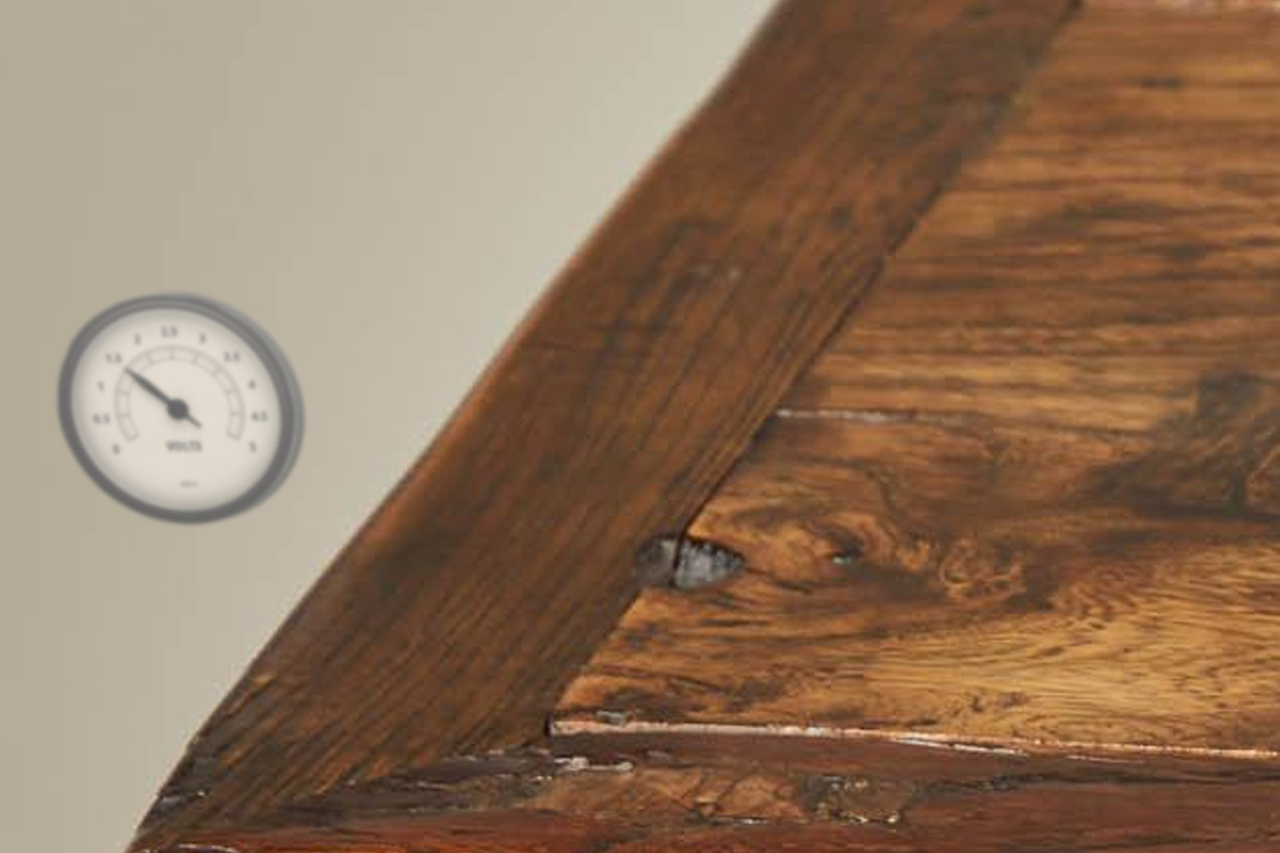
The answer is 1.5 V
